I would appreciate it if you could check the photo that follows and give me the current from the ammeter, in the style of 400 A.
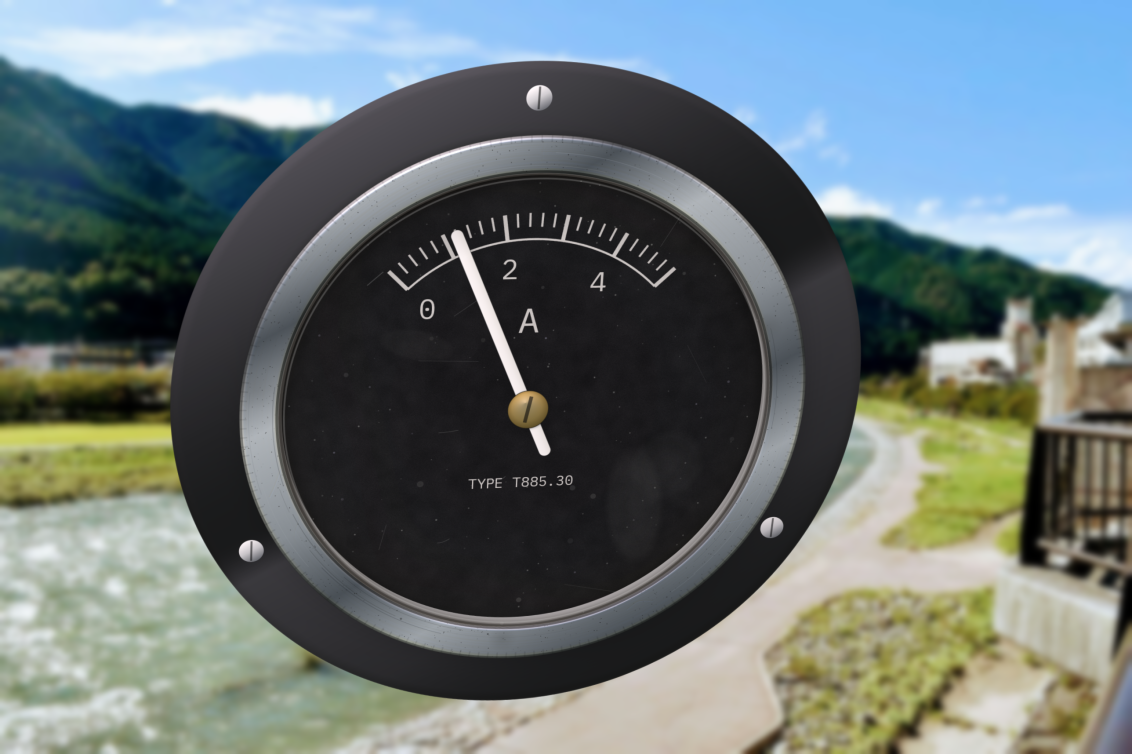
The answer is 1.2 A
